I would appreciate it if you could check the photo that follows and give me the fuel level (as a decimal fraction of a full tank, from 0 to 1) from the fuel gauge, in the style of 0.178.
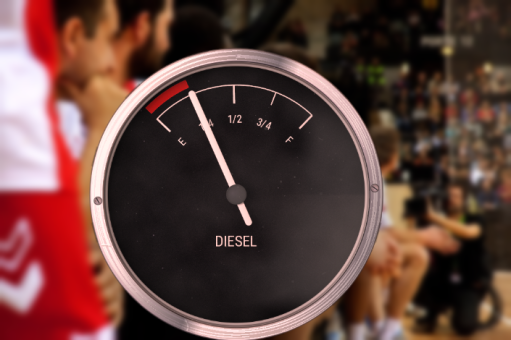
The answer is 0.25
